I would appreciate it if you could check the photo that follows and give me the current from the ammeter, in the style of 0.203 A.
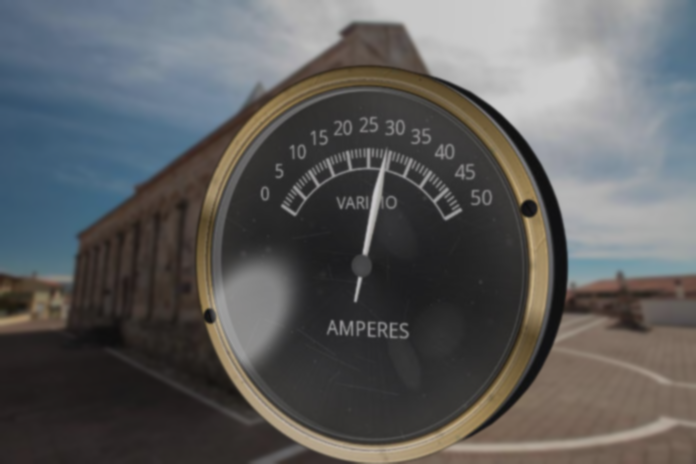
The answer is 30 A
